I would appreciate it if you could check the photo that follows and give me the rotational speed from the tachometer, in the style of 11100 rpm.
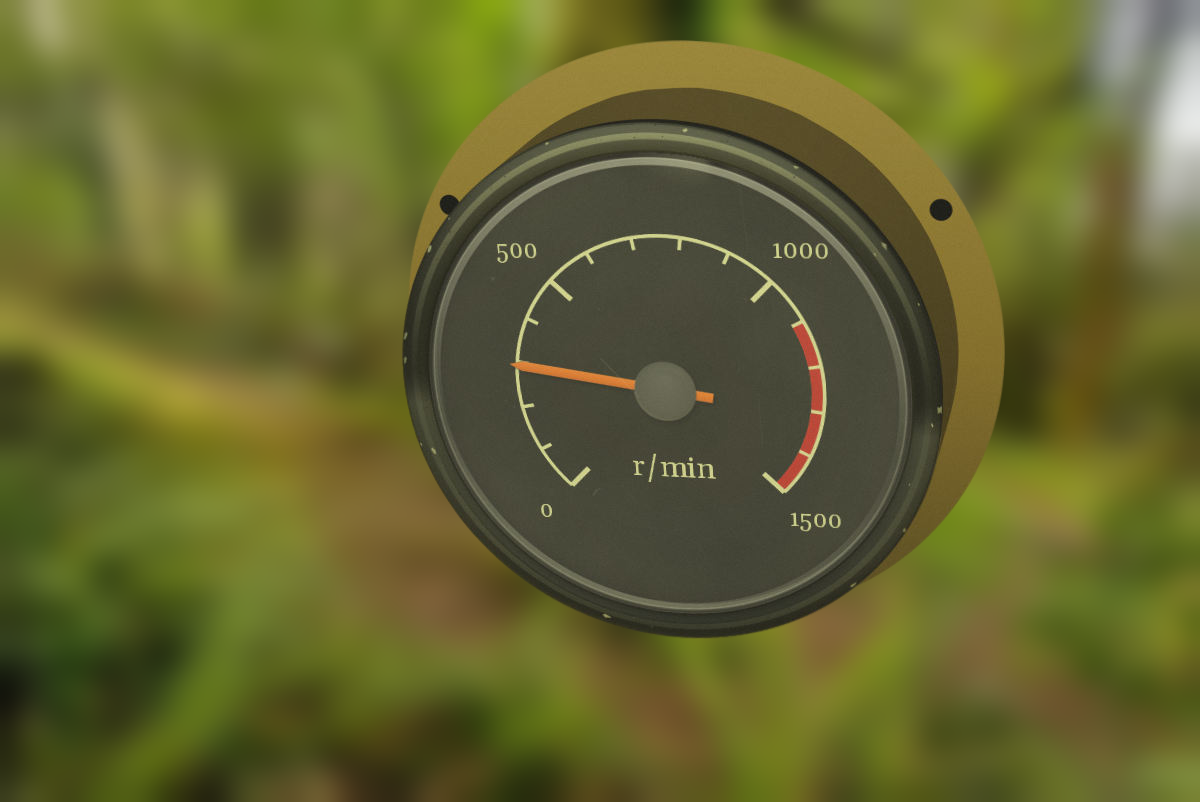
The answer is 300 rpm
